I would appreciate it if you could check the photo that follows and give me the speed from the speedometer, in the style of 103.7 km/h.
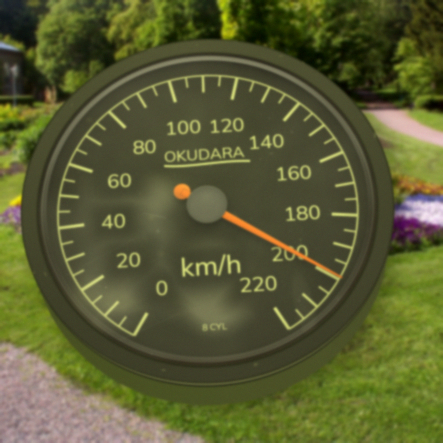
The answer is 200 km/h
